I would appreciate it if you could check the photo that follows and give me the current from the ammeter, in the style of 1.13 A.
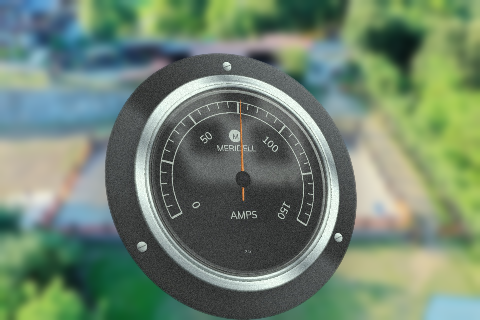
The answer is 75 A
